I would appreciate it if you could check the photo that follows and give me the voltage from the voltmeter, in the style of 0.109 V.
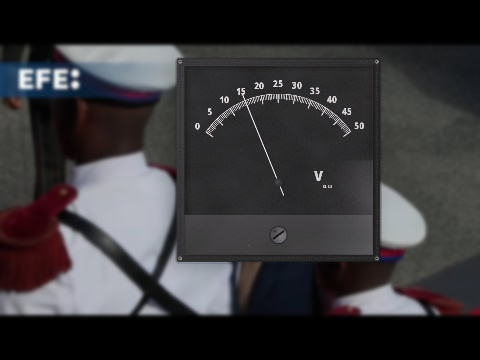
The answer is 15 V
